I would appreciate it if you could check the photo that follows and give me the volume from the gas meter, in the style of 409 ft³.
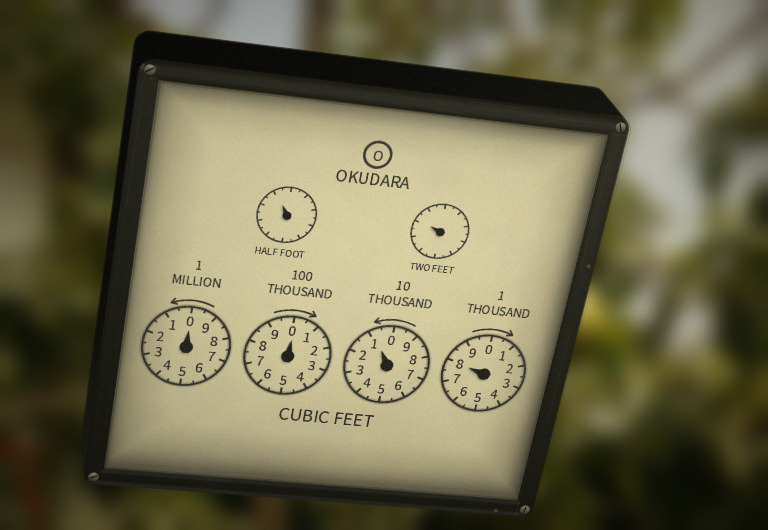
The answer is 800 ft³
